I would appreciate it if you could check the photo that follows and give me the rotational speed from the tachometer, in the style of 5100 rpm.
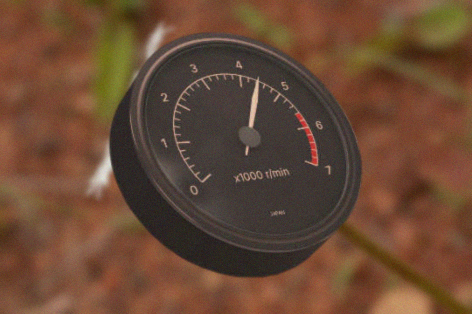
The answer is 4400 rpm
